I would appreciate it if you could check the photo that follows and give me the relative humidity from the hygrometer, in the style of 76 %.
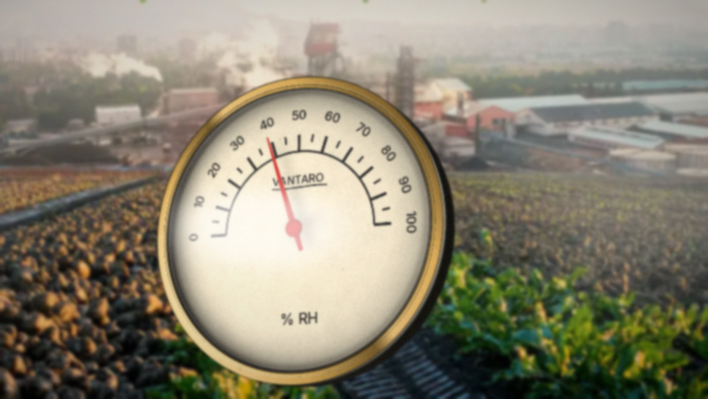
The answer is 40 %
